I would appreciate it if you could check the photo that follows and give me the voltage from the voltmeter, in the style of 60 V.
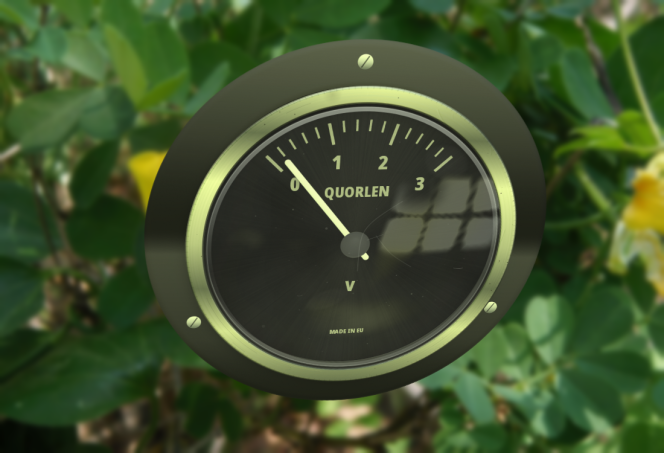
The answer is 0.2 V
